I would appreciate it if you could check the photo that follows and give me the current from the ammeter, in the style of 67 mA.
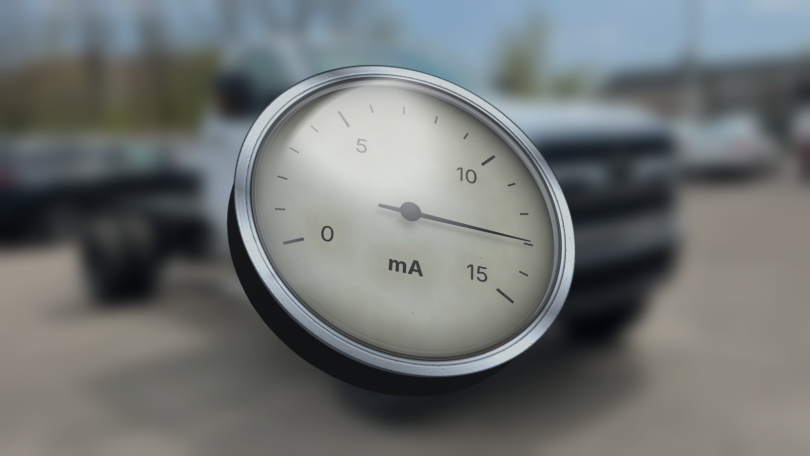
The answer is 13 mA
